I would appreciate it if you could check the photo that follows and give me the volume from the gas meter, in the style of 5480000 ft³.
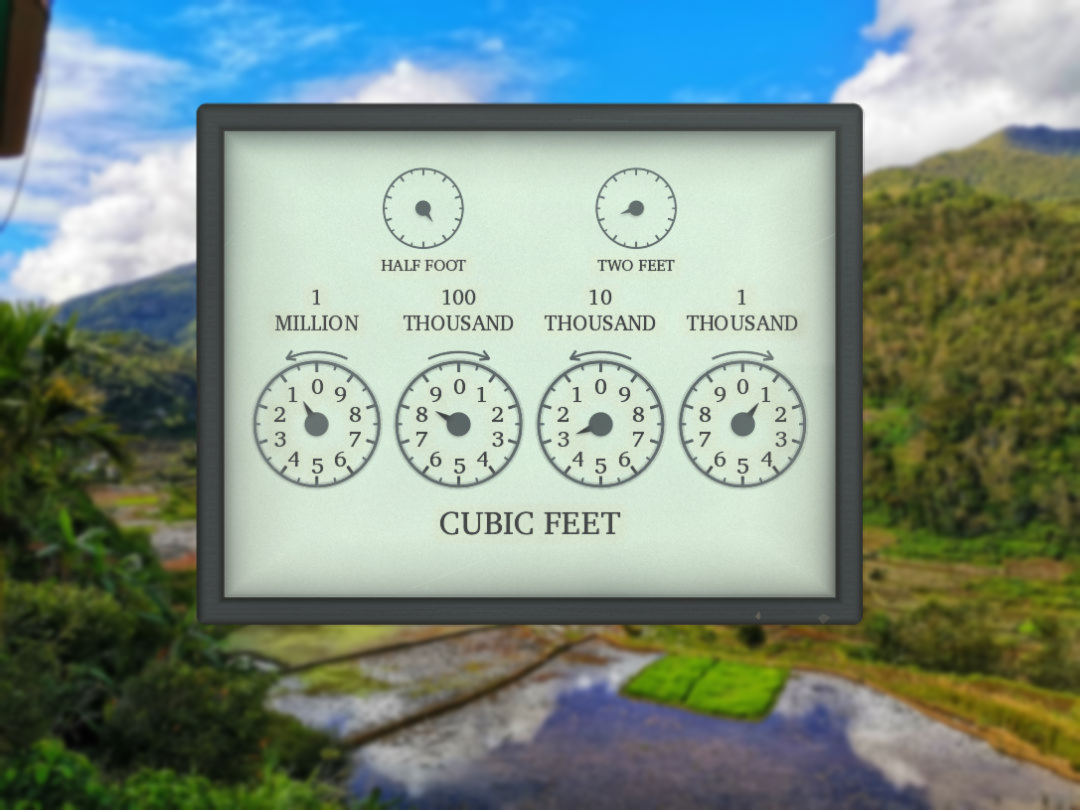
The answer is 83100 ft³
